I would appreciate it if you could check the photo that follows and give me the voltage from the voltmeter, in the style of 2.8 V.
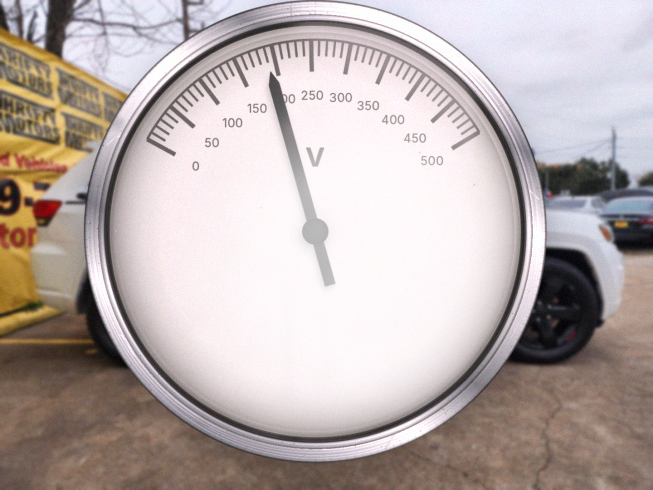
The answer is 190 V
